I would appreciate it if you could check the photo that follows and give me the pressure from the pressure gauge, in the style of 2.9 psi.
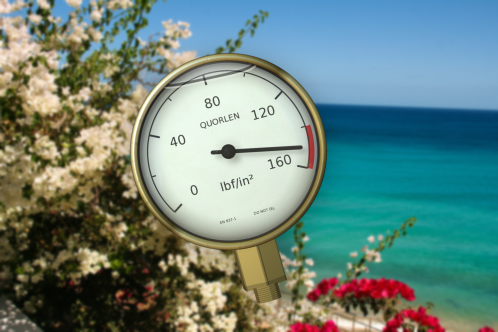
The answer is 150 psi
